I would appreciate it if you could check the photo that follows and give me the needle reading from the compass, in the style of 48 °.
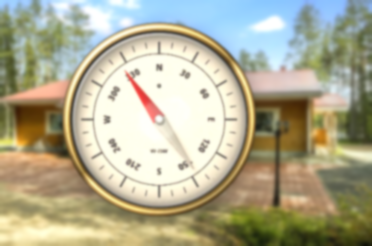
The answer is 325 °
